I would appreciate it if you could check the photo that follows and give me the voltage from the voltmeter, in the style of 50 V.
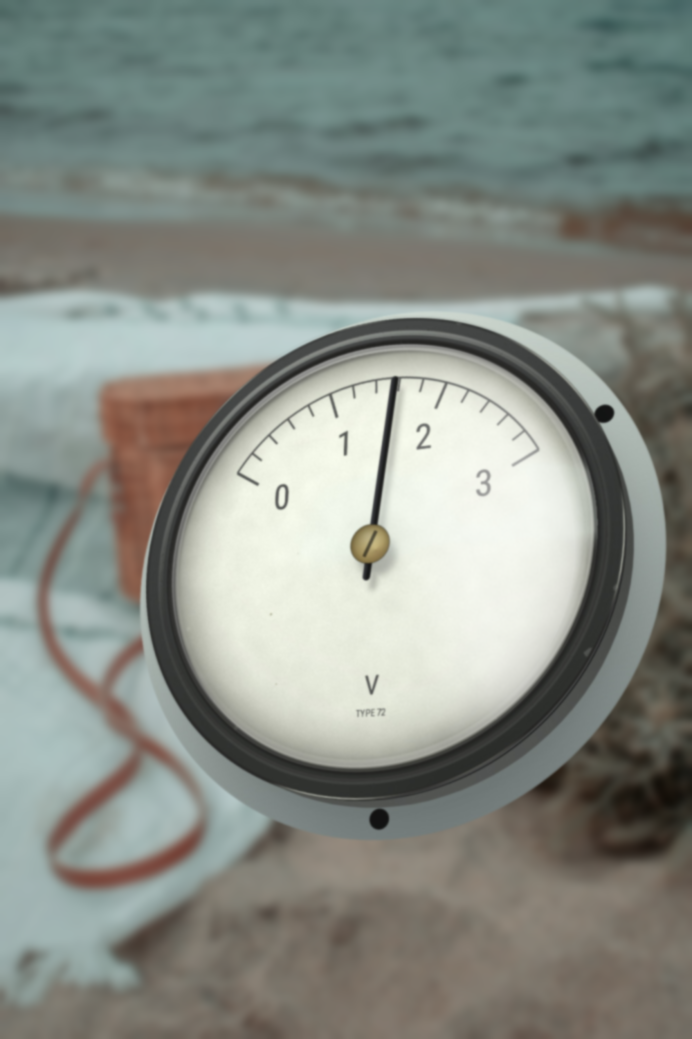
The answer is 1.6 V
